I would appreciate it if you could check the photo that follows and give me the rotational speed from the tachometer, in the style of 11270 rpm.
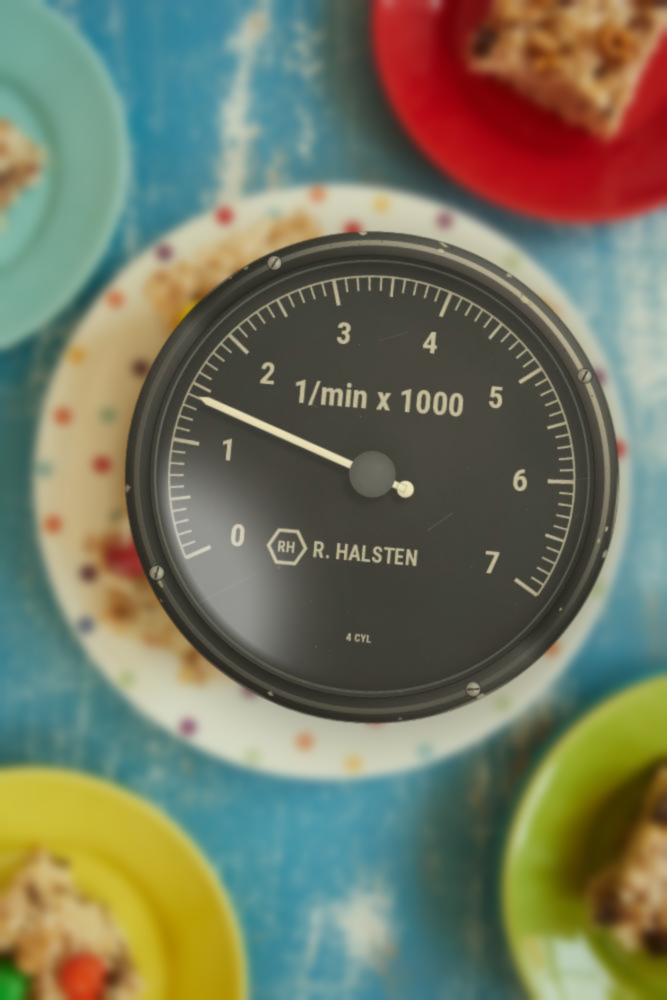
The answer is 1400 rpm
